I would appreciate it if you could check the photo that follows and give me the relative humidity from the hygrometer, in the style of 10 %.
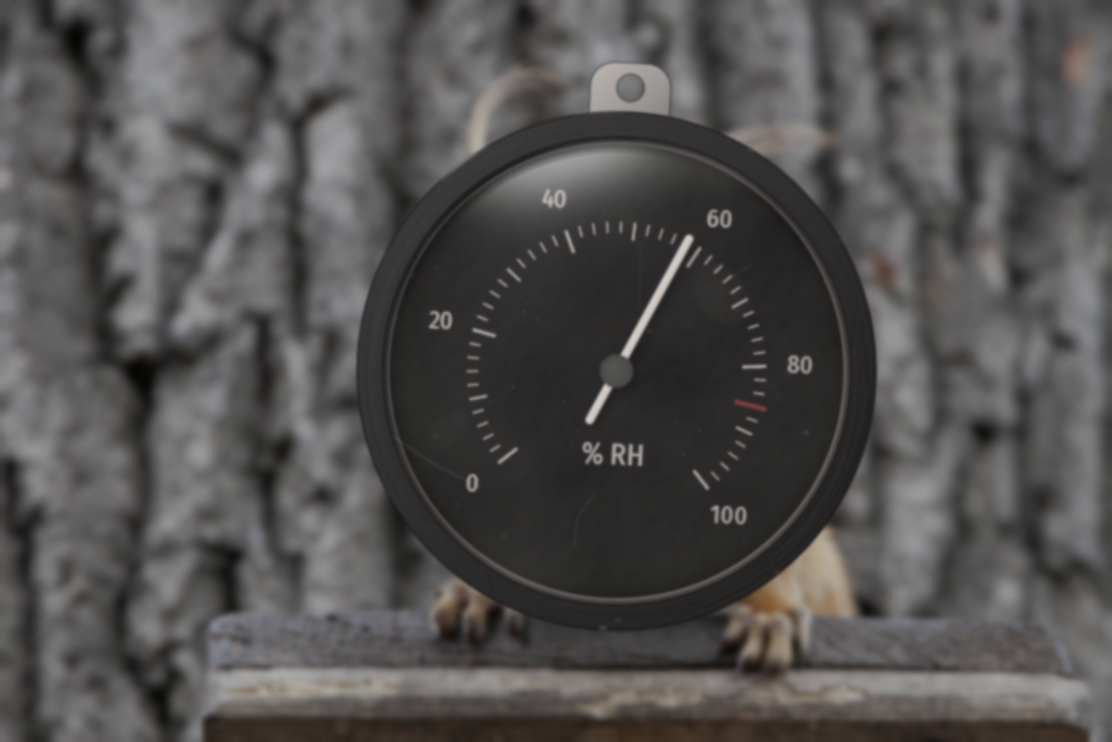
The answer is 58 %
